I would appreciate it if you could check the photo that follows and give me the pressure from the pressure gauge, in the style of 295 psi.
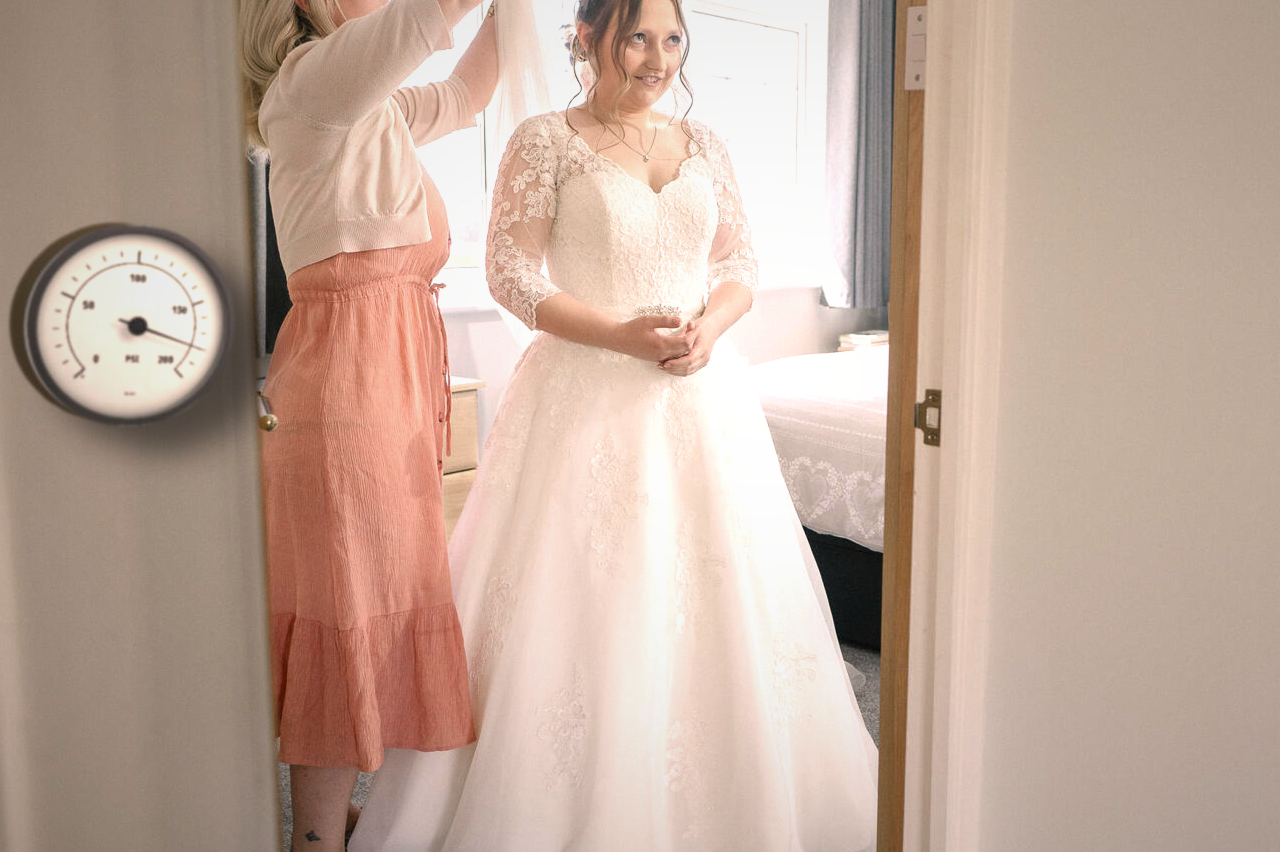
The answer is 180 psi
